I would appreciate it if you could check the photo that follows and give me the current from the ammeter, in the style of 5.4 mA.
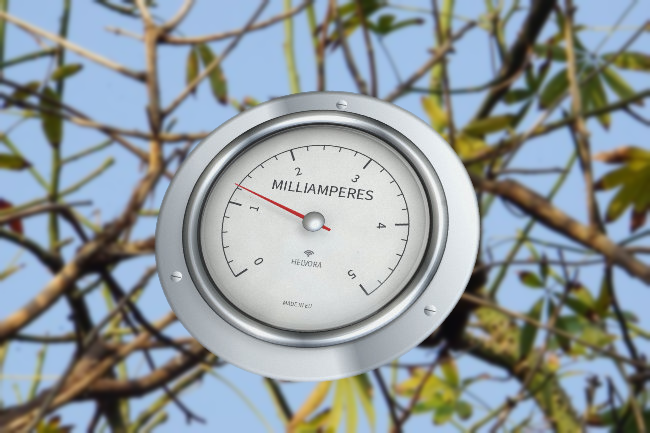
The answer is 1.2 mA
